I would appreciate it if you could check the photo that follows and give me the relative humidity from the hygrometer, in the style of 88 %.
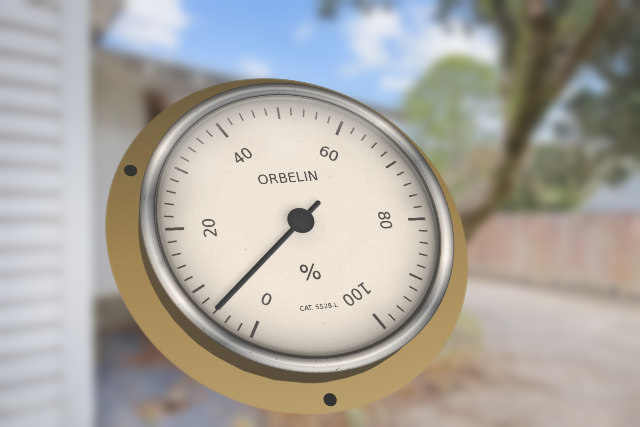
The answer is 6 %
